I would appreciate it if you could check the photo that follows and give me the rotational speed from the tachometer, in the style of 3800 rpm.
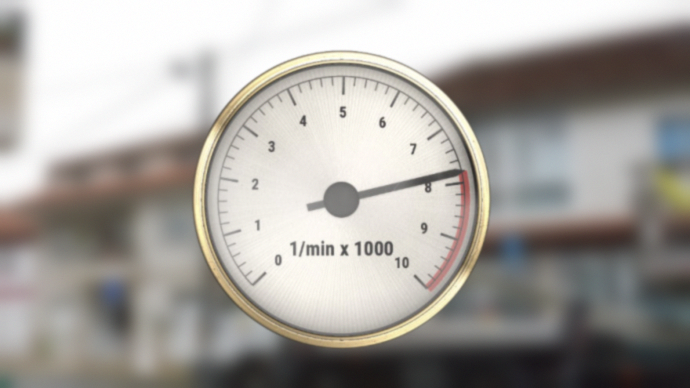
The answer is 7800 rpm
